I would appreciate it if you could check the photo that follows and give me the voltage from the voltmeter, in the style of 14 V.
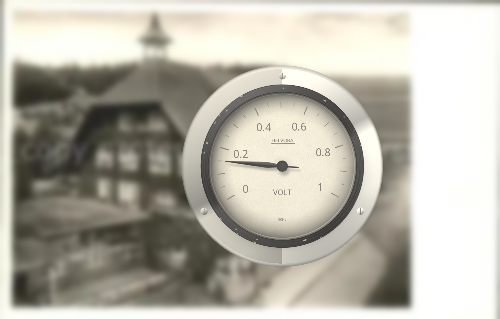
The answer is 0.15 V
